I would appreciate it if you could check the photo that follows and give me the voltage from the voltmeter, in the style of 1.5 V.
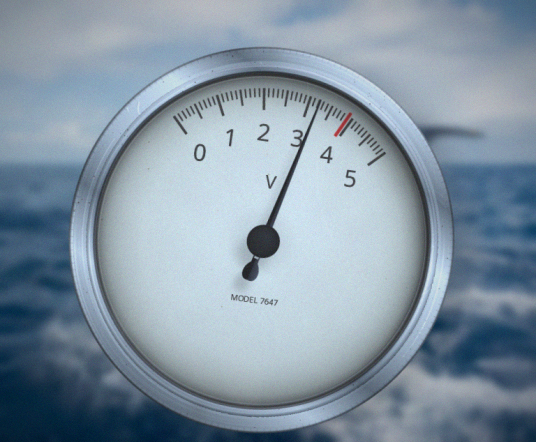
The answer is 3.2 V
